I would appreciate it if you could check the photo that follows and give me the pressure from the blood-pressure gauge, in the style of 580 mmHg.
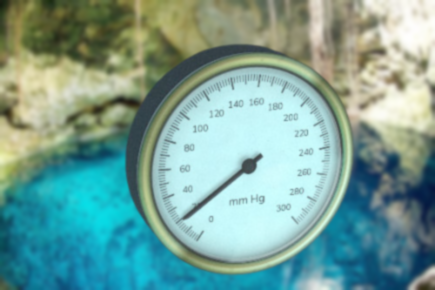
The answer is 20 mmHg
